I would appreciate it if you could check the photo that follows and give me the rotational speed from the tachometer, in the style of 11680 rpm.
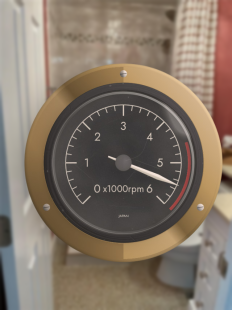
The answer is 5500 rpm
